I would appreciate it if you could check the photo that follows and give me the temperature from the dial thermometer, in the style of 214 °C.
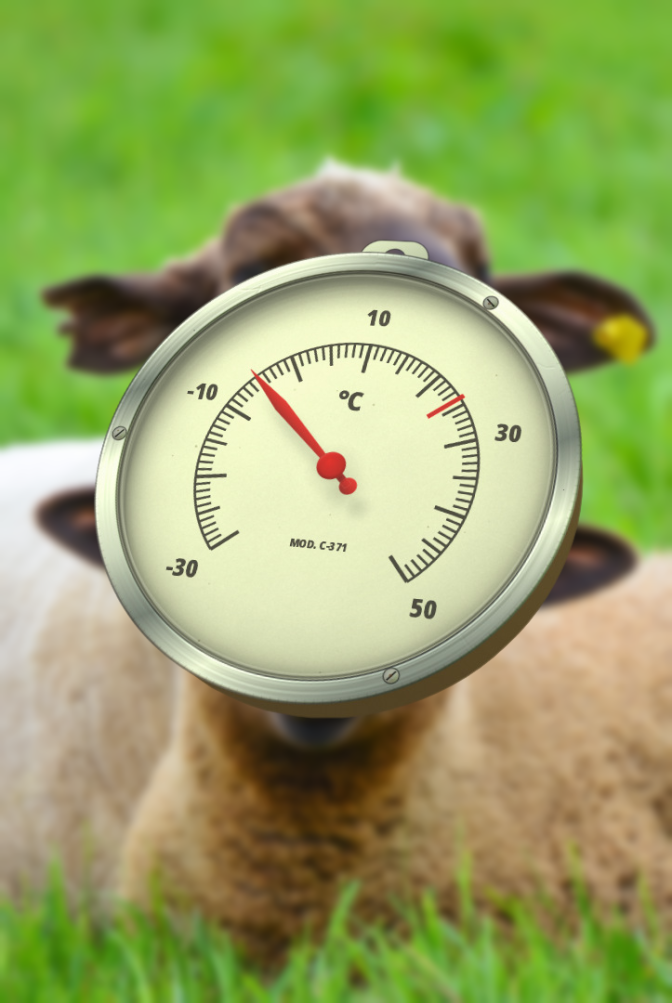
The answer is -5 °C
